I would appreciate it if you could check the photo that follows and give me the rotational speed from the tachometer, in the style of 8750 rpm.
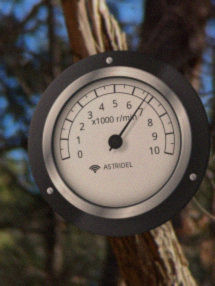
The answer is 6750 rpm
